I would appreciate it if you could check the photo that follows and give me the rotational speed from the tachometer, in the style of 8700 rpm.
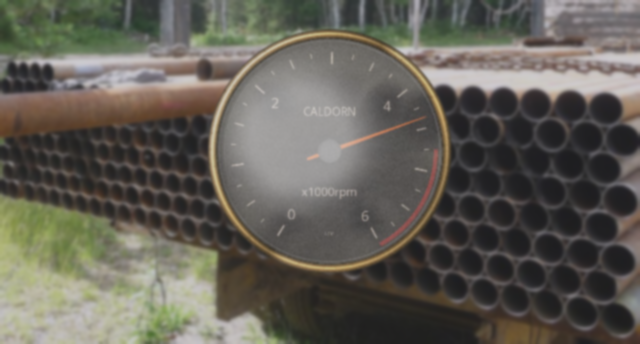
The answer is 4375 rpm
